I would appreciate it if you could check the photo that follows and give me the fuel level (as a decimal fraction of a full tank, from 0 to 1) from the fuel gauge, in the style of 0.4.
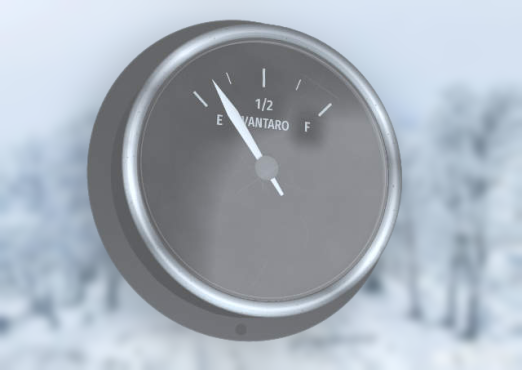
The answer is 0.125
